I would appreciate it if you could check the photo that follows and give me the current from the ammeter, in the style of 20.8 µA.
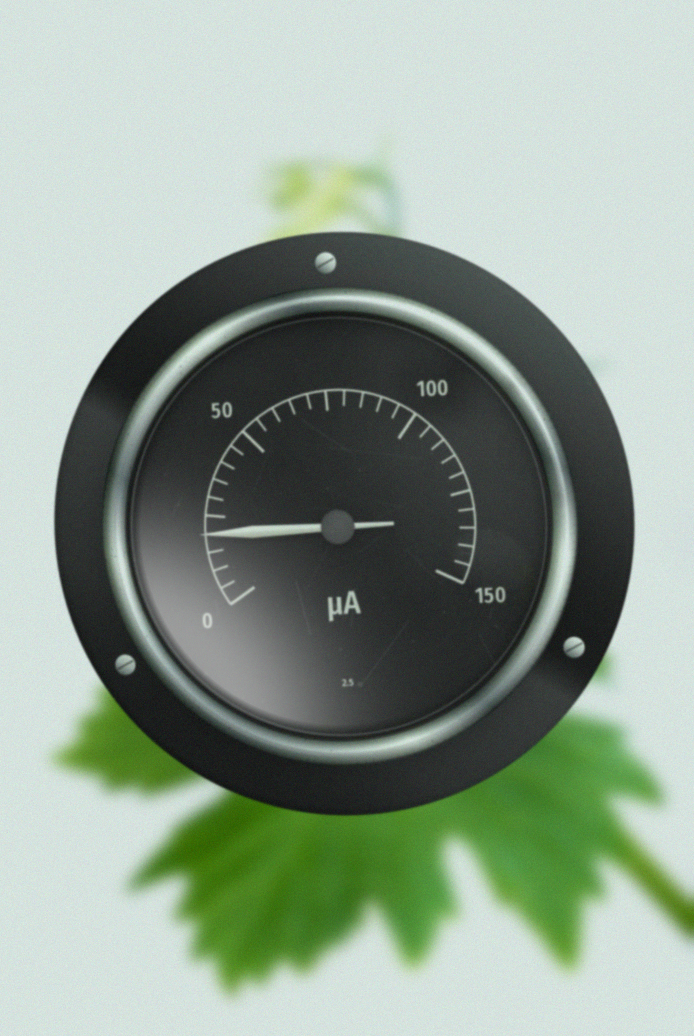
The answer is 20 µA
